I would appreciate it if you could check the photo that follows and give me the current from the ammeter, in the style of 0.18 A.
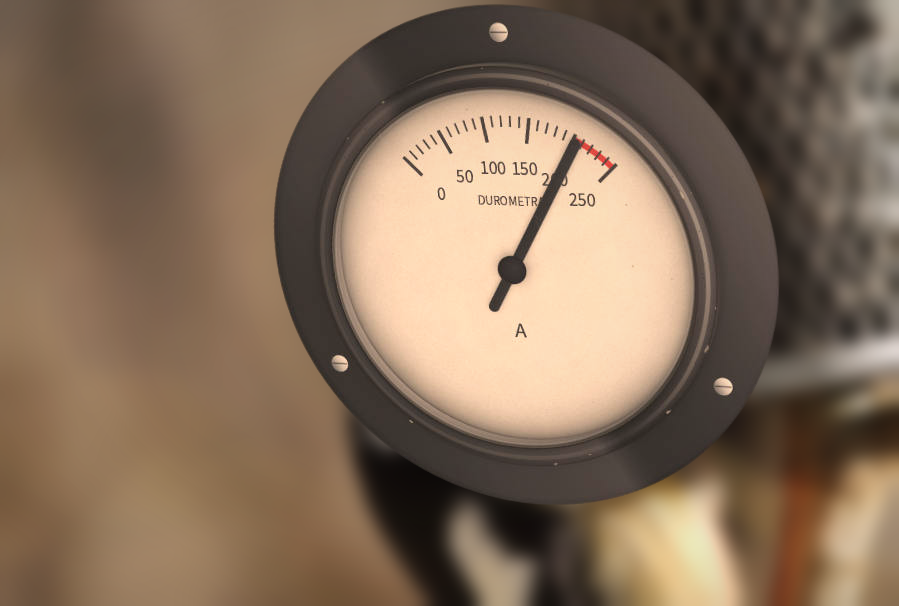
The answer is 205 A
